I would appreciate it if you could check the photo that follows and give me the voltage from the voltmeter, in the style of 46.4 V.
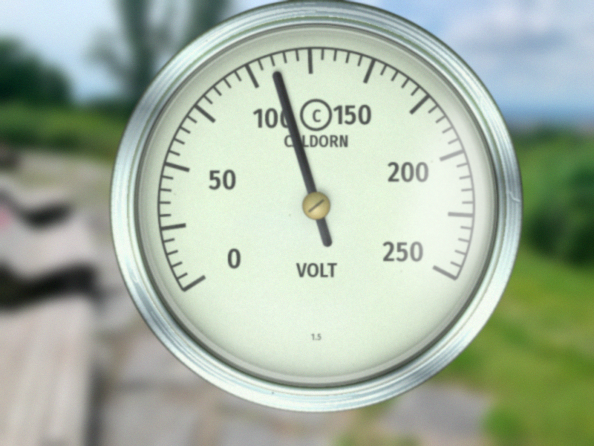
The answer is 110 V
